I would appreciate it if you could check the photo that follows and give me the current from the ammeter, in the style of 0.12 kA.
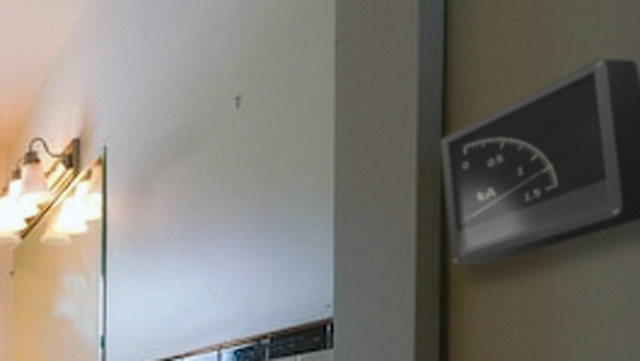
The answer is 1.25 kA
